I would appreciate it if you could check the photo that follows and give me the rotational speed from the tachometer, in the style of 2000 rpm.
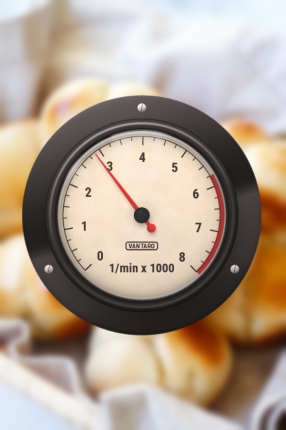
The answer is 2875 rpm
